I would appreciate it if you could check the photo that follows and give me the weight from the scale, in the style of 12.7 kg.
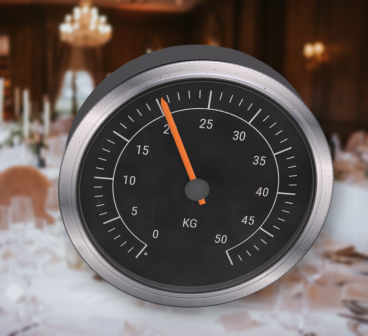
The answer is 20.5 kg
